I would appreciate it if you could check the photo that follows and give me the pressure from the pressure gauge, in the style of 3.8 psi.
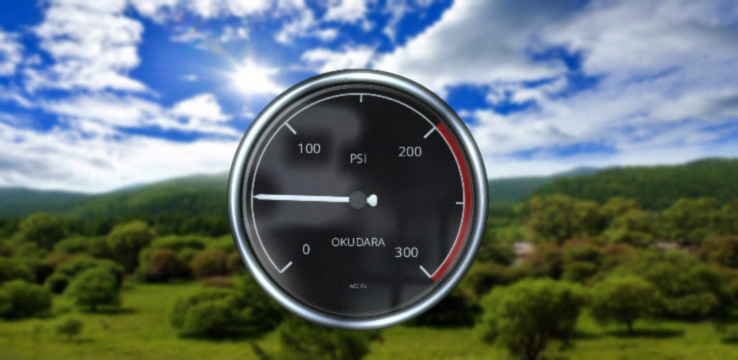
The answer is 50 psi
